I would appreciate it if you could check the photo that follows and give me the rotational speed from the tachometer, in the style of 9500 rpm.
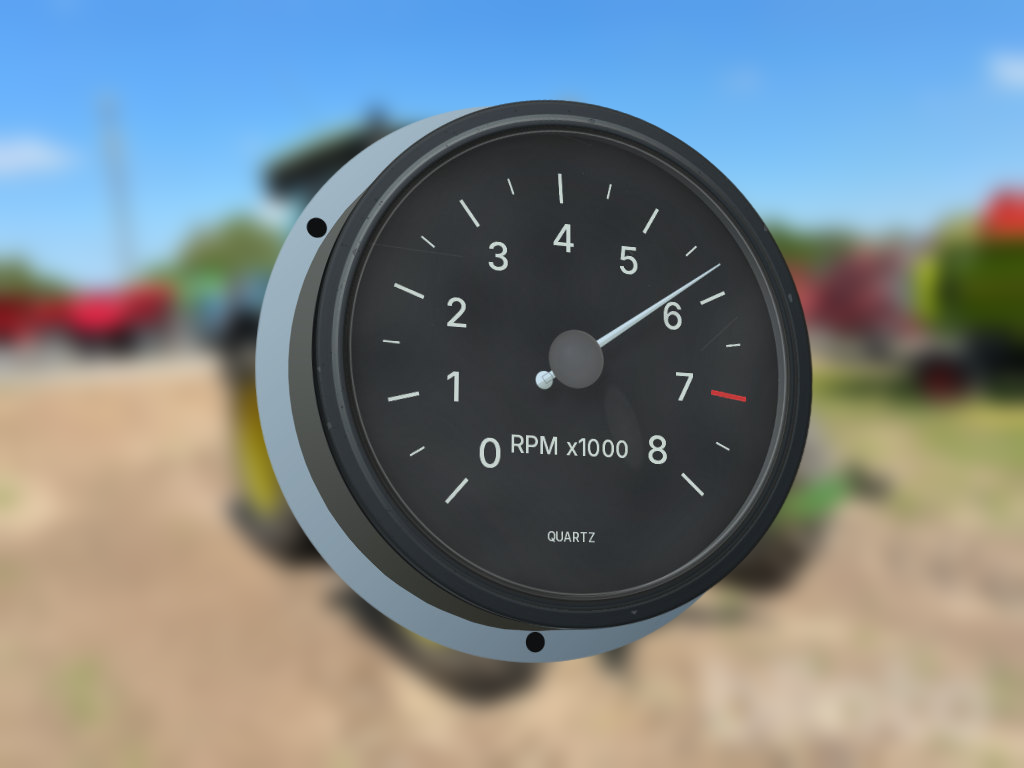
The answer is 5750 rpm
